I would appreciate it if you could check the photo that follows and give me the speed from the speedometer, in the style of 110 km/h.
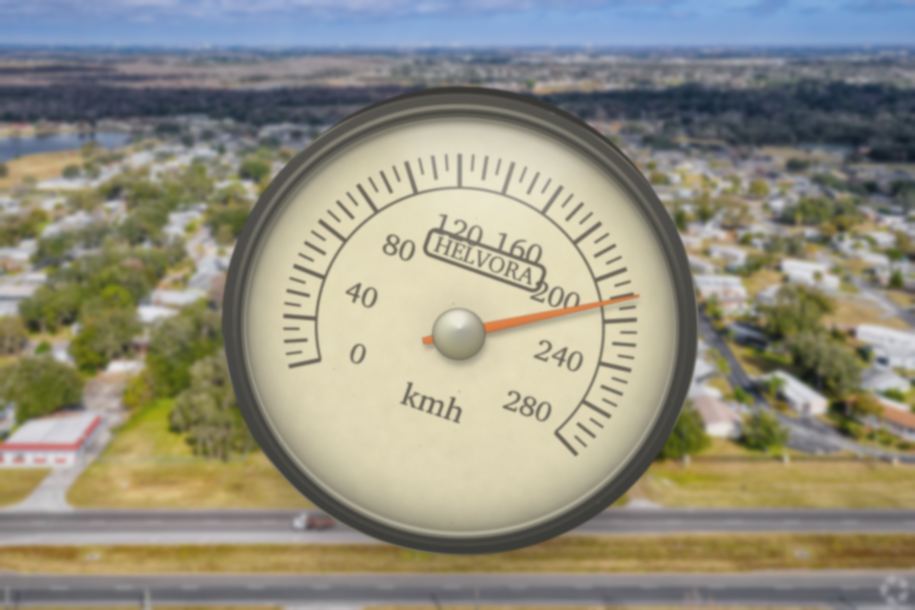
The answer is 210 km/h
